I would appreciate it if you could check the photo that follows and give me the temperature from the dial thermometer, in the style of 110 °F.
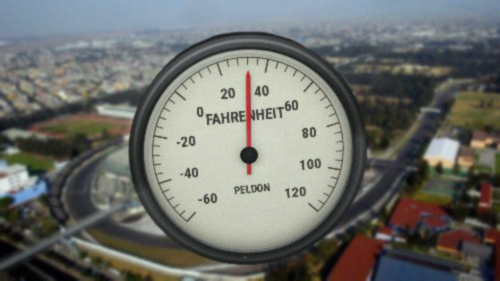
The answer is 32 °F
